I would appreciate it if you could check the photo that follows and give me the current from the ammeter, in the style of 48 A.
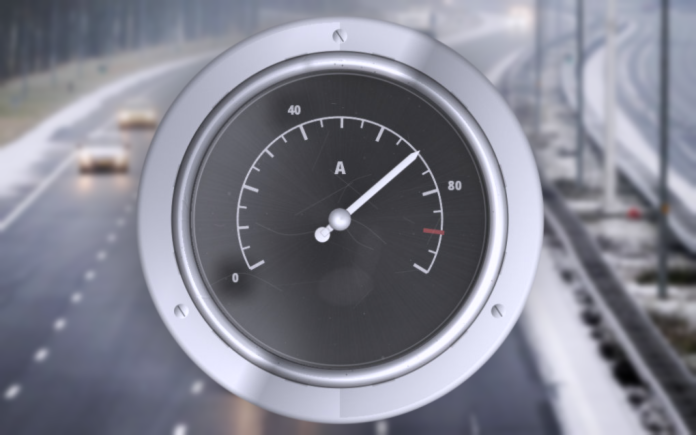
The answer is 70 A
